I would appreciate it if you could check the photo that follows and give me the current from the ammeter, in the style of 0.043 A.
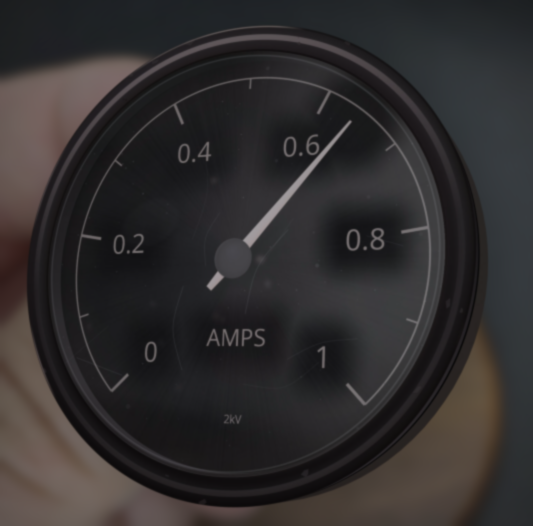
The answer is 0.65 A
